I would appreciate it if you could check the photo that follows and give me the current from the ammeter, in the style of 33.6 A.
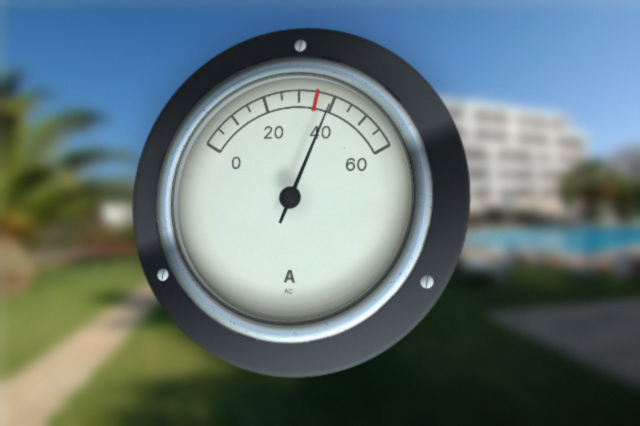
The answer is 40 A
